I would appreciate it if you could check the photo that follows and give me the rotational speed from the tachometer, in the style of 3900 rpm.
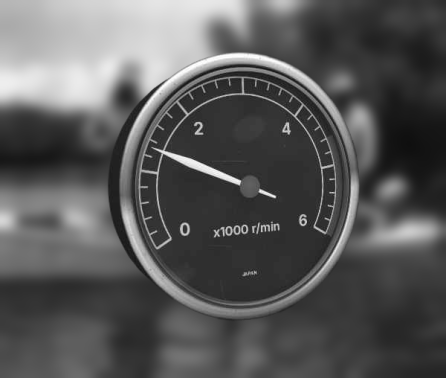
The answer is 1300 rpm
